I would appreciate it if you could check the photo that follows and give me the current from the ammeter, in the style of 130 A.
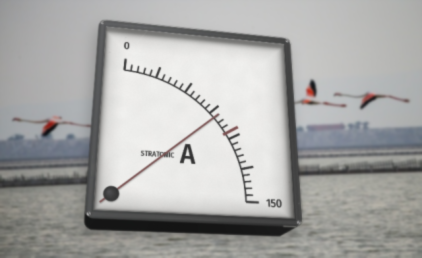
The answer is 80 A
